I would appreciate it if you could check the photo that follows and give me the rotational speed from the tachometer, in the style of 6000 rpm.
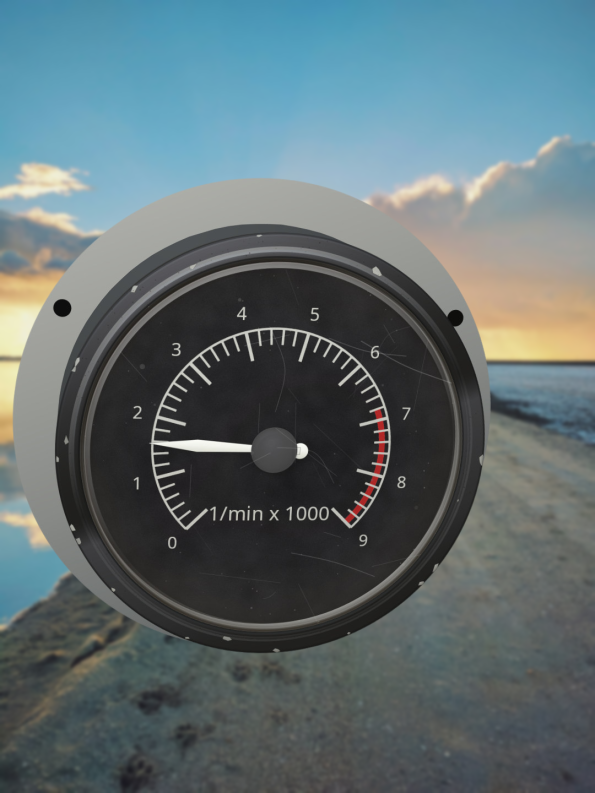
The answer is 1600 rpm
